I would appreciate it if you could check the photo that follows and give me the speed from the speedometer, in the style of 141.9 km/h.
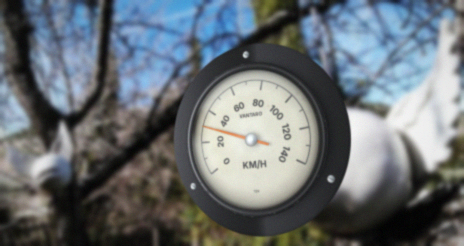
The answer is 30 km/h
